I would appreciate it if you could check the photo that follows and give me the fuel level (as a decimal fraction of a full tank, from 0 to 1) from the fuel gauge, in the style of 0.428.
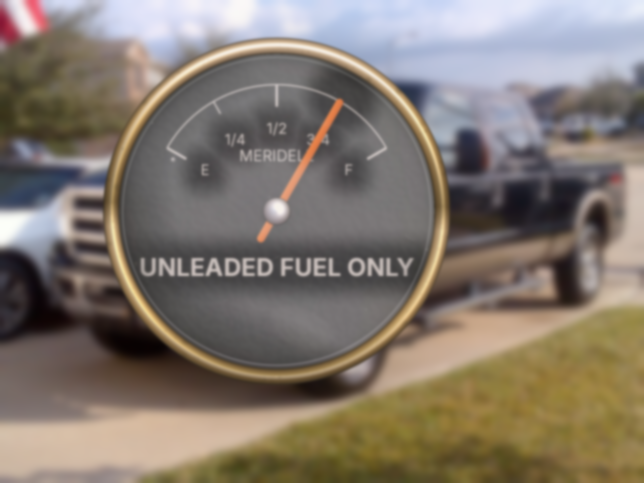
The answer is 0.75
